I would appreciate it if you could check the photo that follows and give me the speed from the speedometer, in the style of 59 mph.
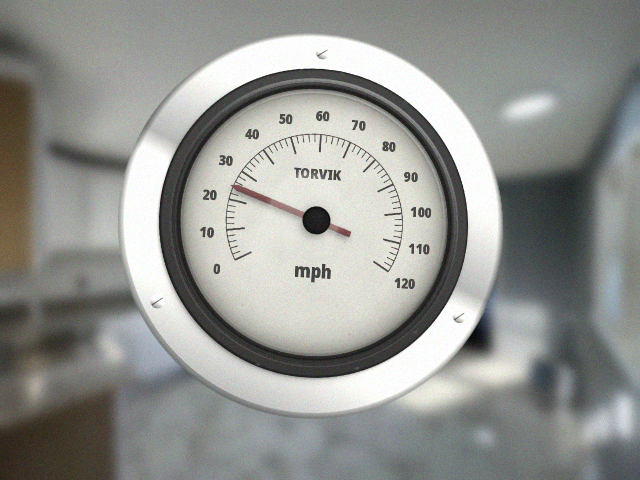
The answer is 24 mph
